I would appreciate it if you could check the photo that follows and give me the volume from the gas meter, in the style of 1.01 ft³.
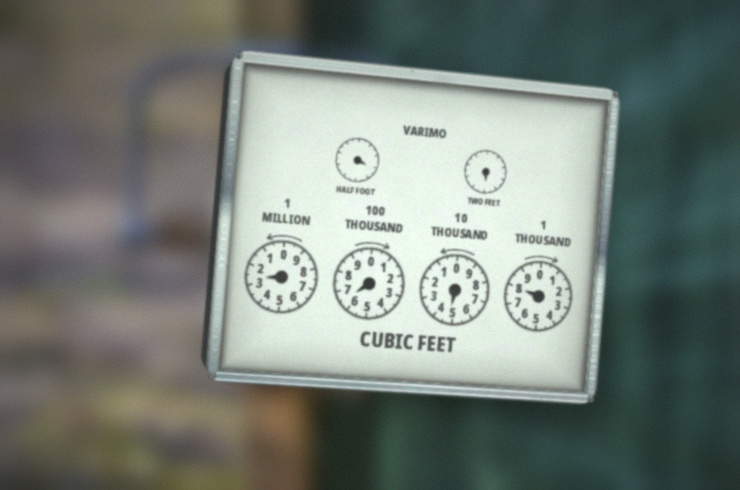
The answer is 264800 ft³
